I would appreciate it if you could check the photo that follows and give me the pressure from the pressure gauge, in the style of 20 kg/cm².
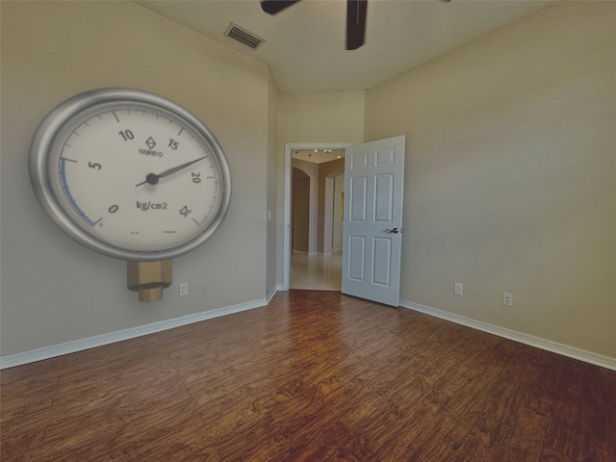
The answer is 18 kg/cm²
